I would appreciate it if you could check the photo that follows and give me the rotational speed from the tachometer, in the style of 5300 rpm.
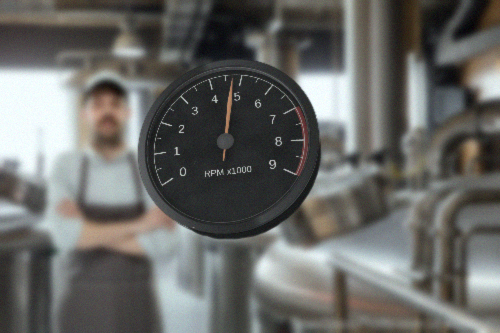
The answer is 4750 rpm
